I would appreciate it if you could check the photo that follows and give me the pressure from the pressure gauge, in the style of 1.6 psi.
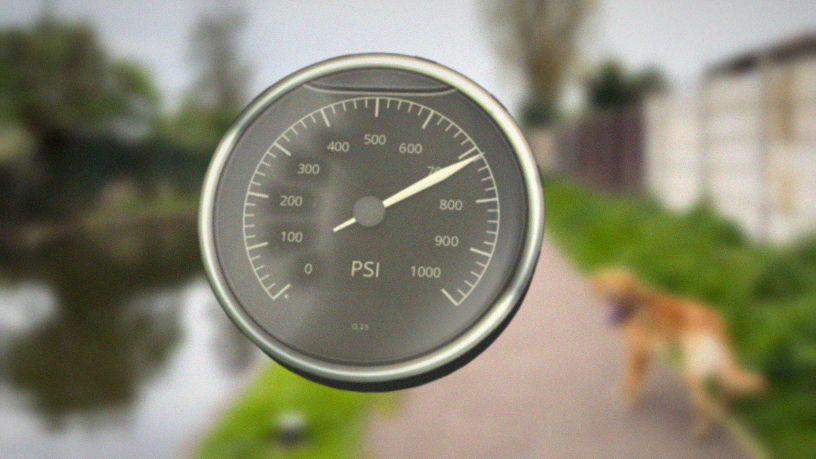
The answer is 720 psi
